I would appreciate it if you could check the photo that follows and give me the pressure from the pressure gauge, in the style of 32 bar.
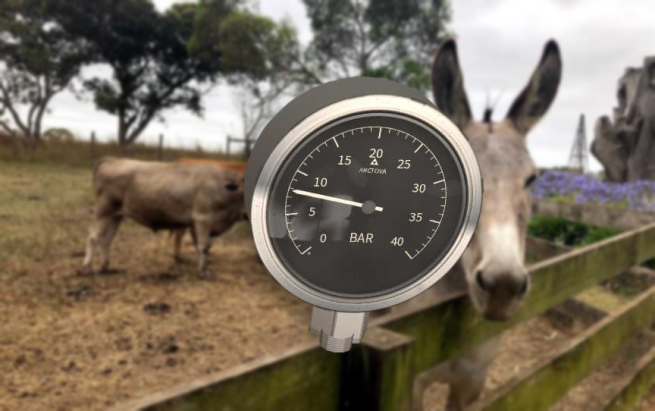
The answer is 8 bar
